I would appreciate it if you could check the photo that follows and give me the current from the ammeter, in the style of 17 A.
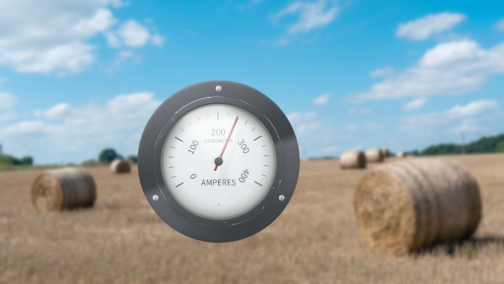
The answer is 240 A
